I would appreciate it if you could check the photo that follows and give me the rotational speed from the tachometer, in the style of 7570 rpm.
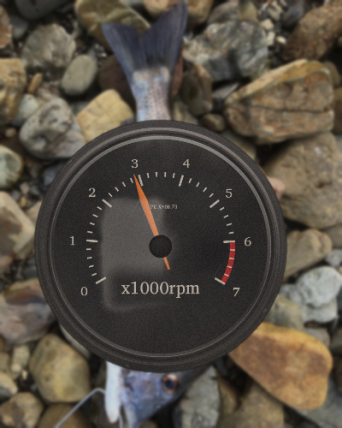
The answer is 2900 rpm
